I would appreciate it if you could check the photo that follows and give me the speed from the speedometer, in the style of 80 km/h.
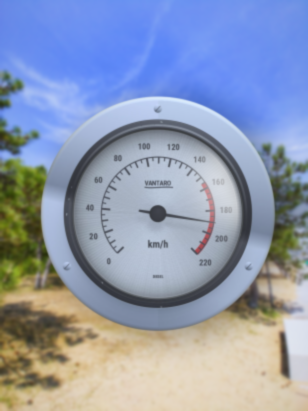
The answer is 190 km/h
